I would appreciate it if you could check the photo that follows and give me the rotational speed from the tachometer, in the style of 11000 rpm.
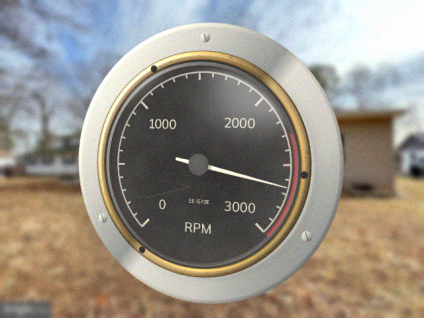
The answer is 2650 rpm
